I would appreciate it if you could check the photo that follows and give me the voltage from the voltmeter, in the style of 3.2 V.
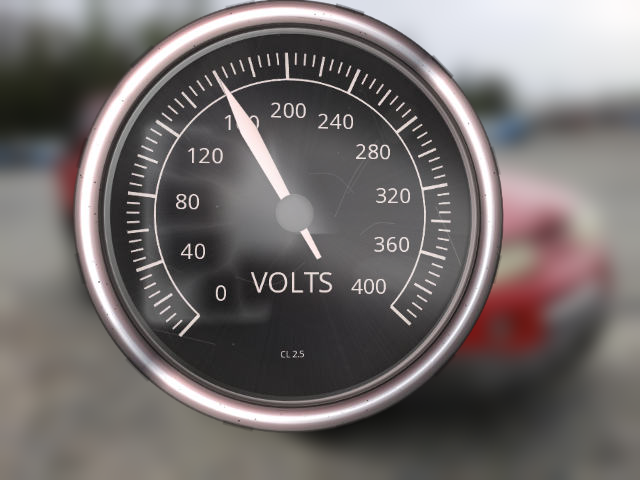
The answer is 160 V
